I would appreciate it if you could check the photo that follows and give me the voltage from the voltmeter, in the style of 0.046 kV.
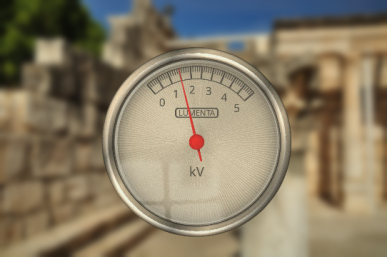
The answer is 1.5 kV
